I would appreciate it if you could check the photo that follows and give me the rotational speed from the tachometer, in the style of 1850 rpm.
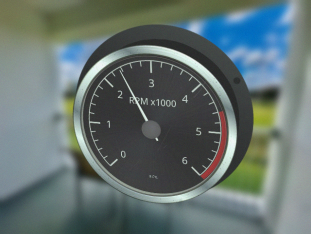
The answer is 2400 rpm
